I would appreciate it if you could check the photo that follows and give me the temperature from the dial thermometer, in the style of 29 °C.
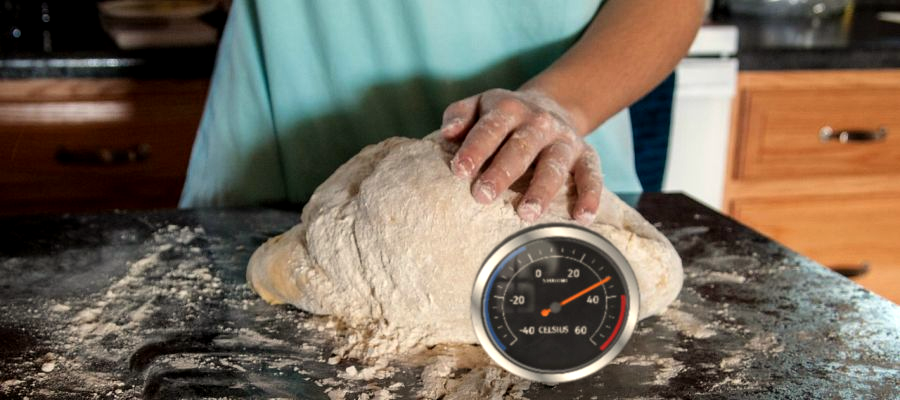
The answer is 32 °C
